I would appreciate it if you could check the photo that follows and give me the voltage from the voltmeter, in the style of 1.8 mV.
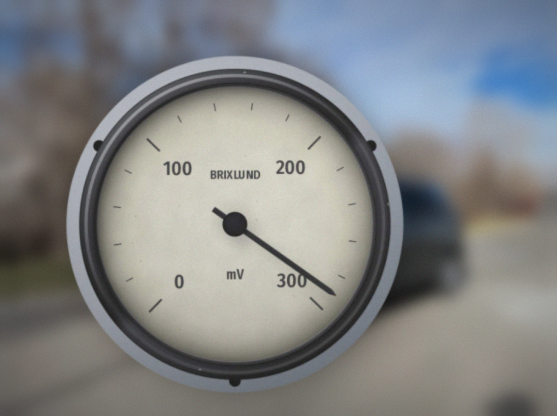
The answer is 290 mV
